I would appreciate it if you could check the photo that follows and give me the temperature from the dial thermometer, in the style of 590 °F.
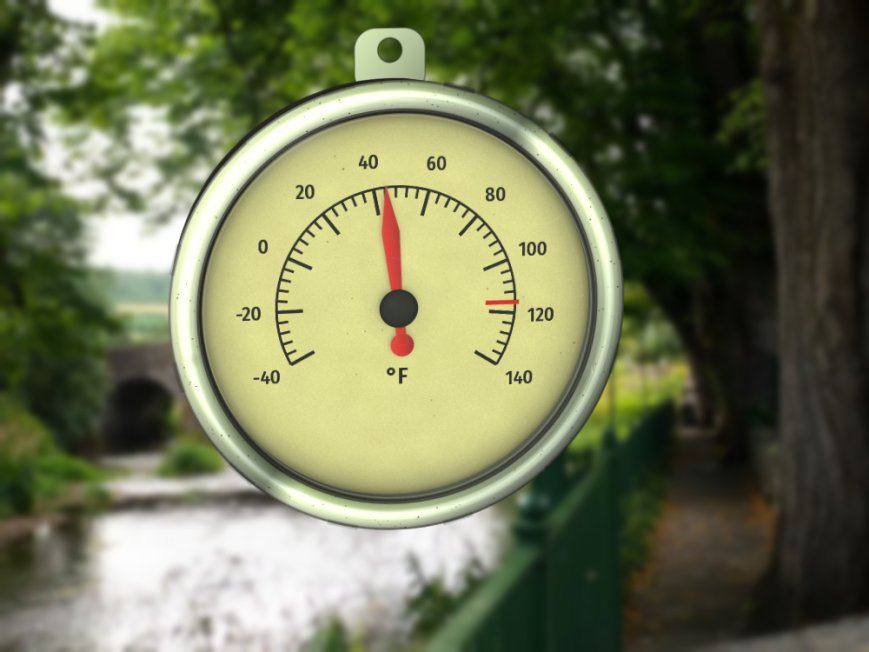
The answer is 44 °F
